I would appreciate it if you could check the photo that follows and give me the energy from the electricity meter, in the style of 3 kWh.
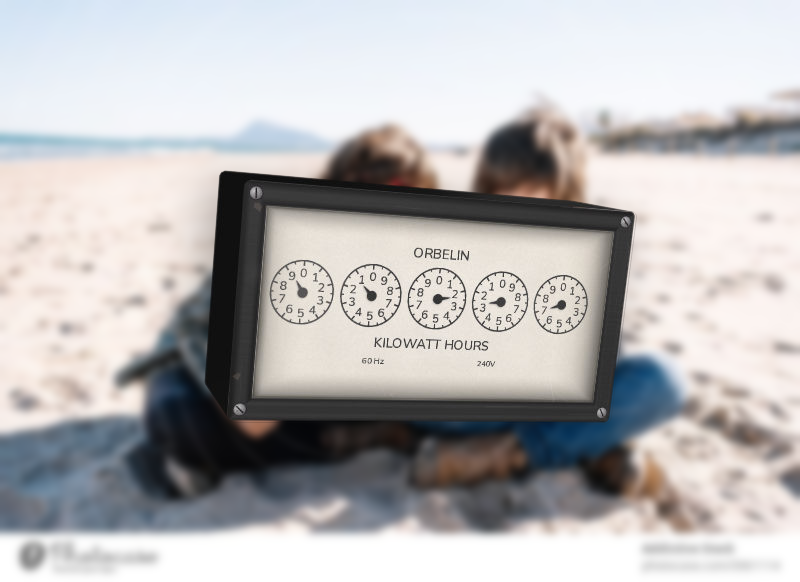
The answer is 91227 kWh
